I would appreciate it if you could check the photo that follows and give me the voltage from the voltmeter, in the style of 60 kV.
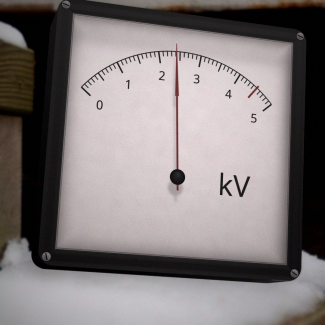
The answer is 2.4 kV
